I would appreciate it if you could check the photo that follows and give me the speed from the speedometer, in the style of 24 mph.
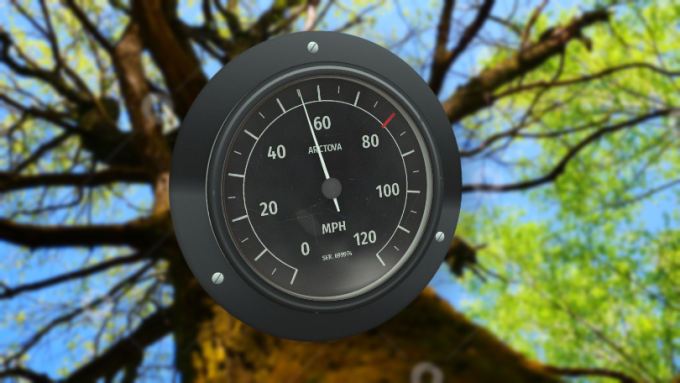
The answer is 55 mph
